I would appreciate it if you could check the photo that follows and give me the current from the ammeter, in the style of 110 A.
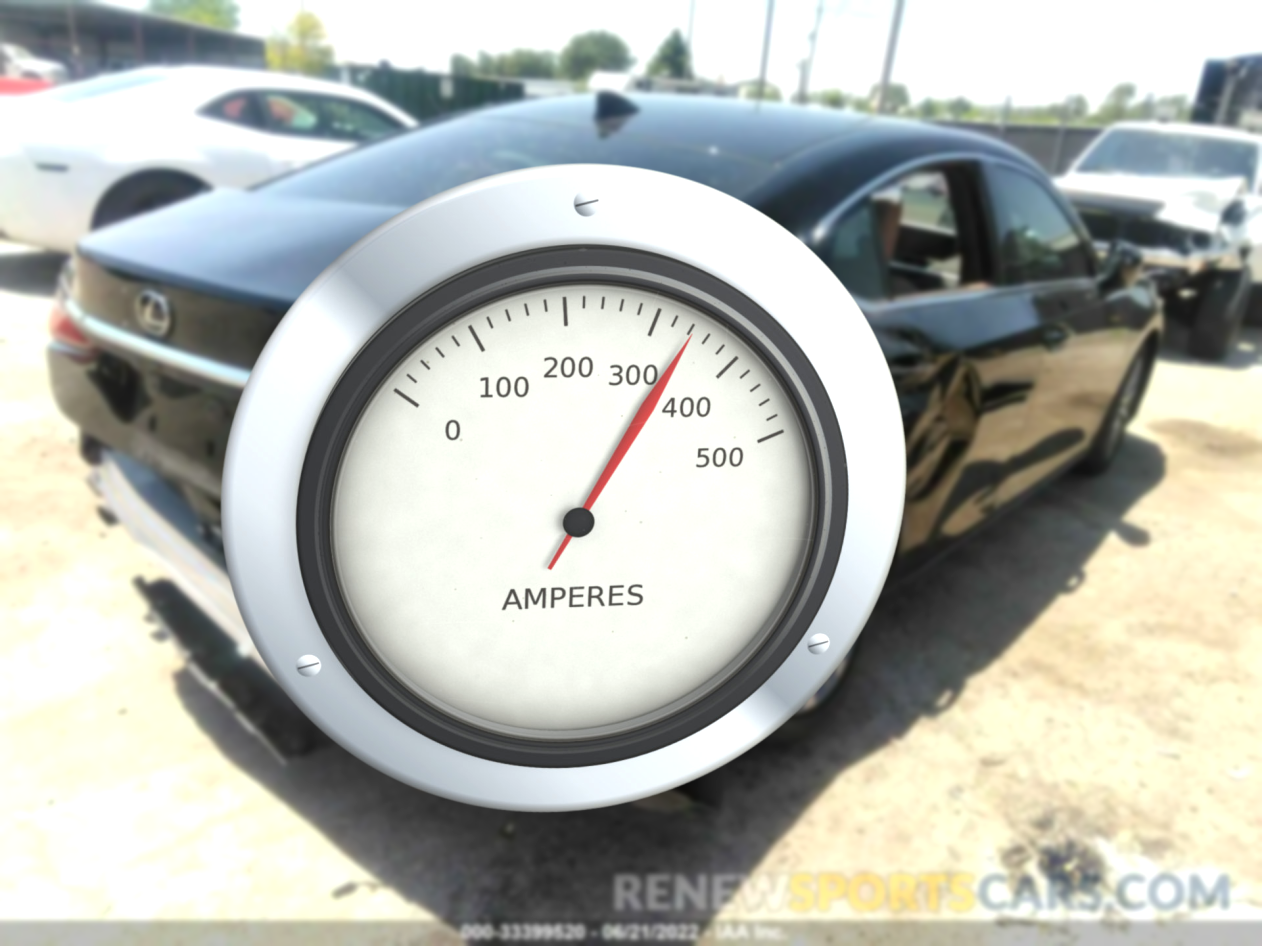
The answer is 340 A
